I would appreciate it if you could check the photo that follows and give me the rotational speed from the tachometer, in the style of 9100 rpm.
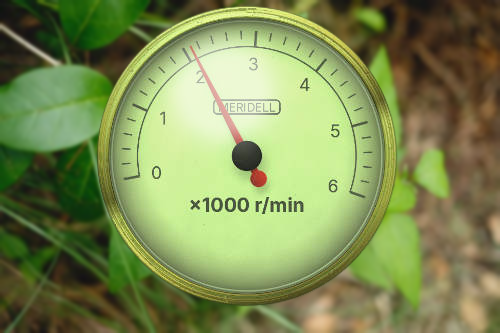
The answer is 2100 rpm
